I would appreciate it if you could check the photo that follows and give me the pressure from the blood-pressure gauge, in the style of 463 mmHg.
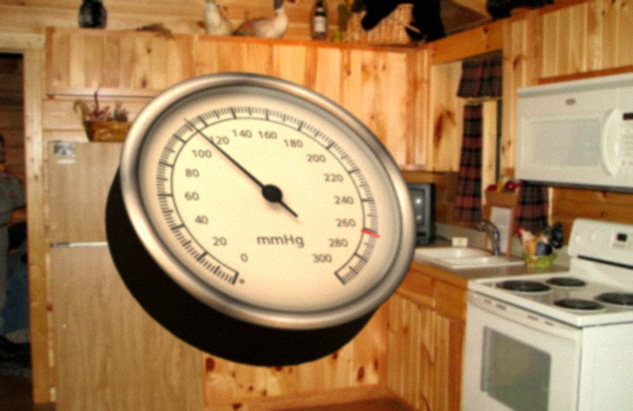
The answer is 110 mmHg
